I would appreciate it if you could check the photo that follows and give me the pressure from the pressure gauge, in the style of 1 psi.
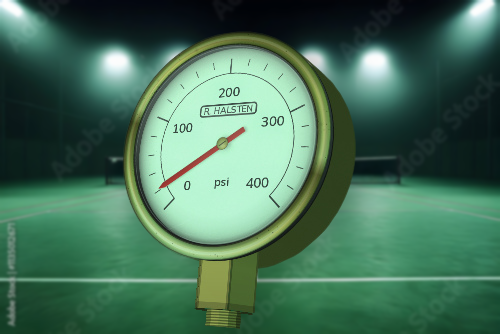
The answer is 20 psi
